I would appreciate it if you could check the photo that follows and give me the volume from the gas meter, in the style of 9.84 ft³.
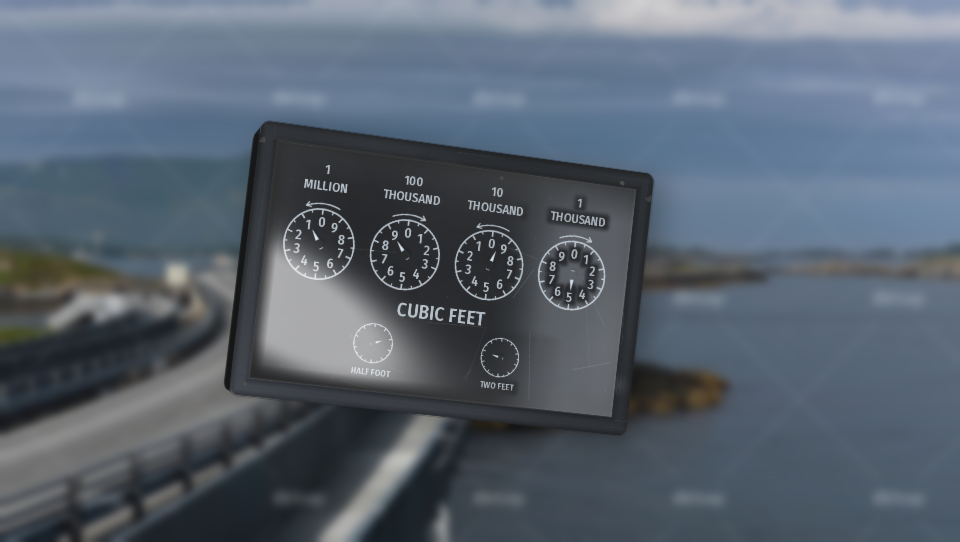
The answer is 89500 ft³
